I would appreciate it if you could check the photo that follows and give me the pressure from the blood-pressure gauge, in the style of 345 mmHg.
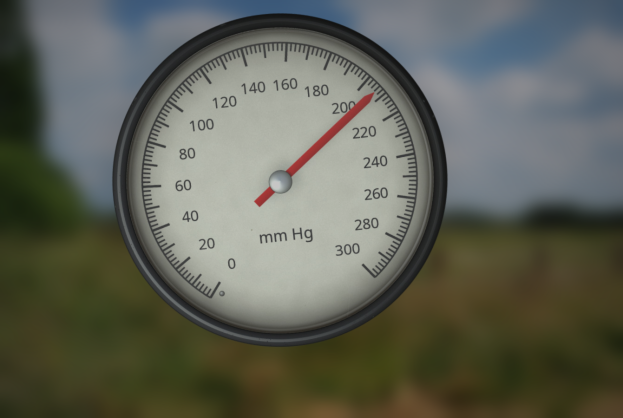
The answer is 206 mmHg
